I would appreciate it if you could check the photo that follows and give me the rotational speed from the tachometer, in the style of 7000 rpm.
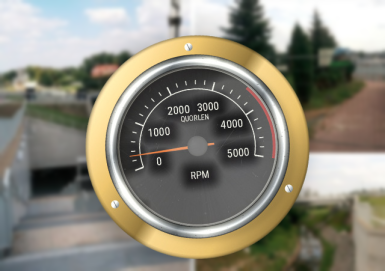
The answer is 300 rpm
